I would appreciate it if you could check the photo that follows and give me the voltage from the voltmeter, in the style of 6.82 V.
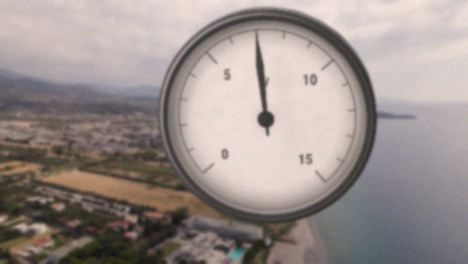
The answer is 7 V
